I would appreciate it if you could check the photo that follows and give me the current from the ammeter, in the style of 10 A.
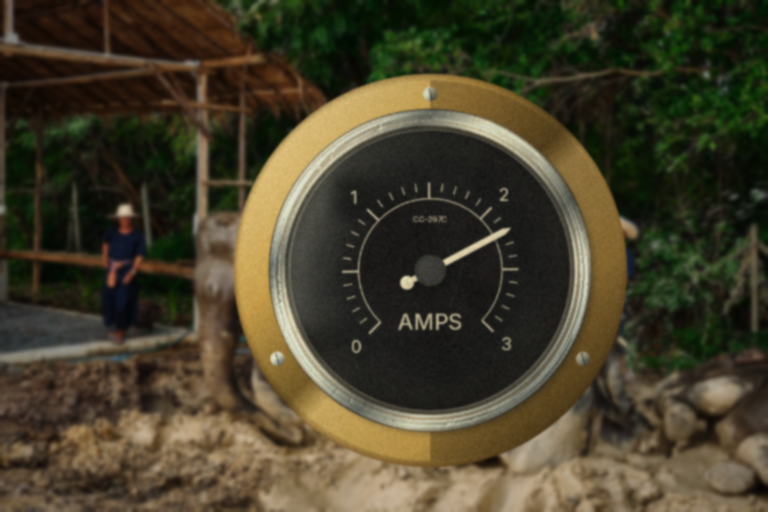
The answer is 2.2 A
